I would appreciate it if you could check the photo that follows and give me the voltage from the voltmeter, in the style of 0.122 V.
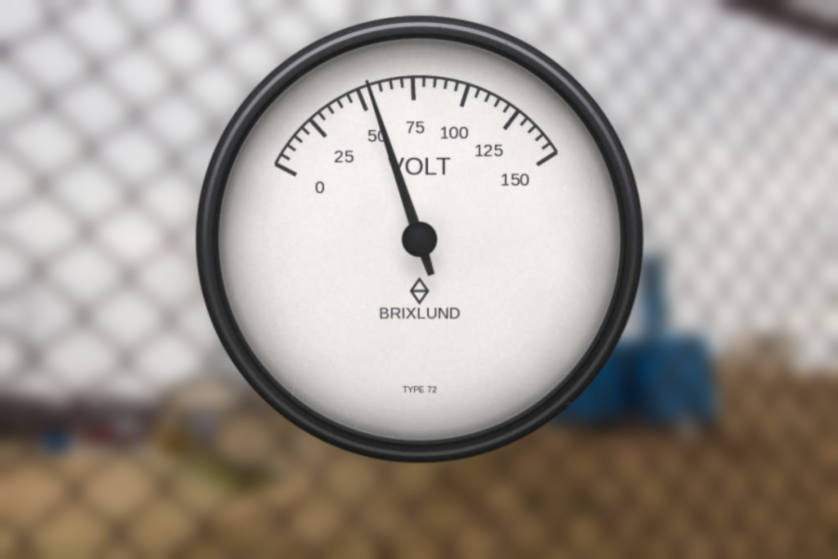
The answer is 55 V
